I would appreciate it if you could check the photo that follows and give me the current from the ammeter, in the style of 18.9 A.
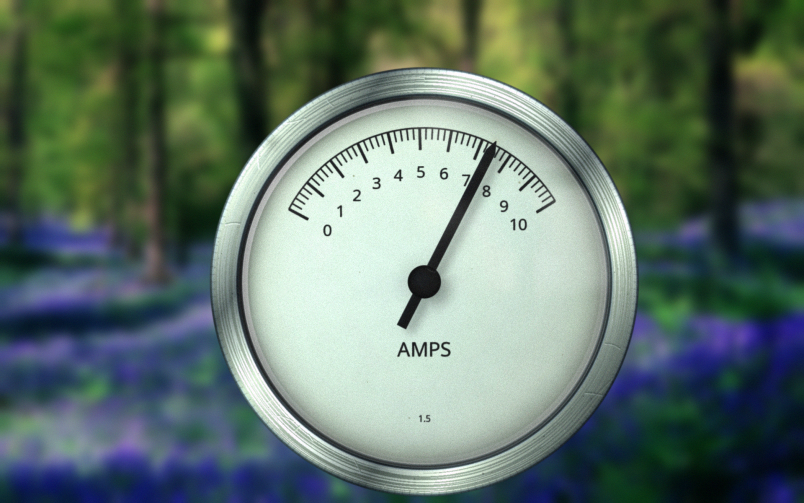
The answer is 7.4 A
